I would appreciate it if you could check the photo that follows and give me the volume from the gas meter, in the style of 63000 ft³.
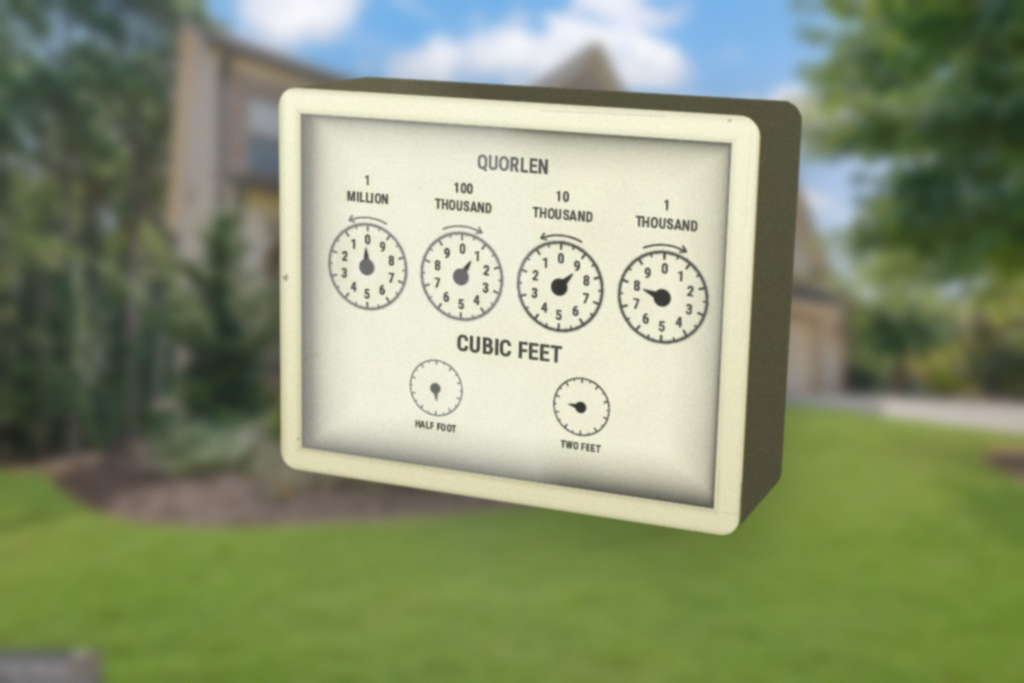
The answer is 8800 ft³
